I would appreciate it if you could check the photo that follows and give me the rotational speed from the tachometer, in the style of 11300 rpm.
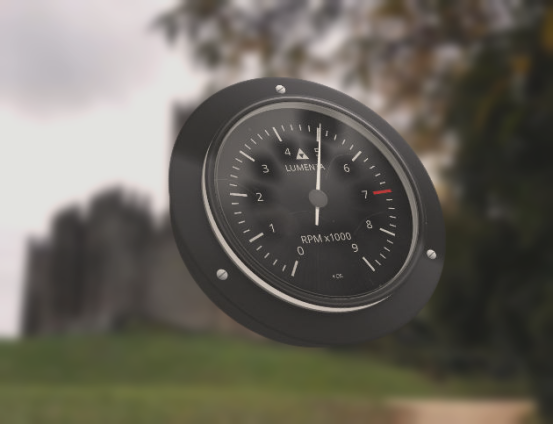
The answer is 5000 rpm
